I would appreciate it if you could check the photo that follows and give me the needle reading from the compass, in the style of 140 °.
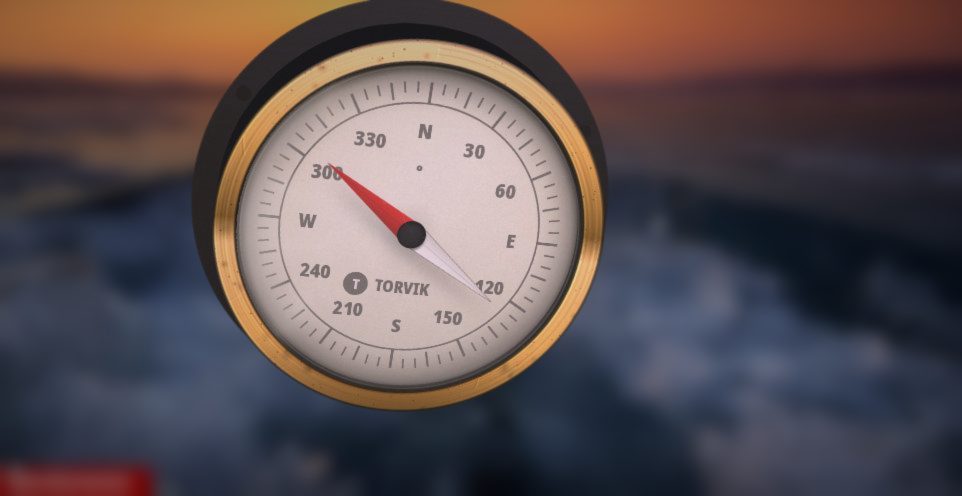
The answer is 305 °
